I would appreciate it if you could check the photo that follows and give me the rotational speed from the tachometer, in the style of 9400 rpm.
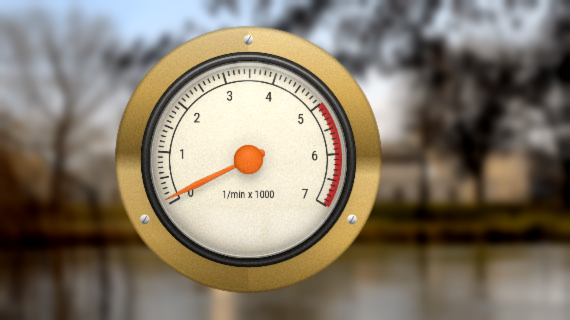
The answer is 100 rpm
